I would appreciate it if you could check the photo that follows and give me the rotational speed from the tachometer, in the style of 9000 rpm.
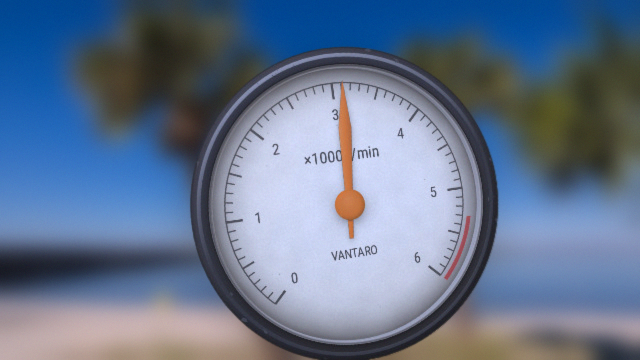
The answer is 3100 rpm
